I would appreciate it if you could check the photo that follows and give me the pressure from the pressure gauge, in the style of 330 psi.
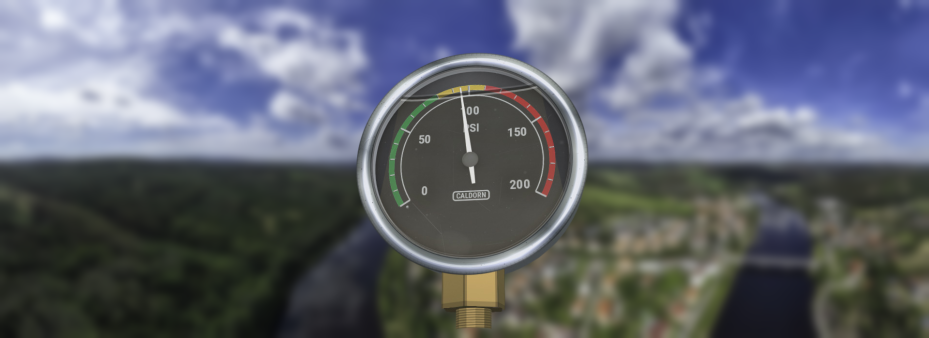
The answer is 95 psi
